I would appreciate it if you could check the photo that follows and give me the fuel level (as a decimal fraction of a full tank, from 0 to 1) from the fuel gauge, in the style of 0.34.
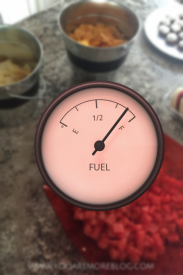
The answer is 0.875
